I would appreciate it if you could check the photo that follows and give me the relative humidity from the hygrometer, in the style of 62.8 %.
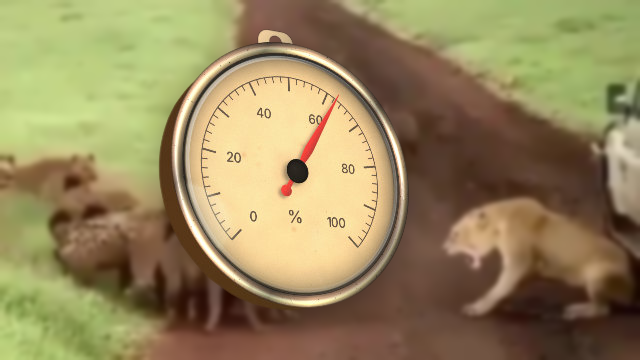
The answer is 62 %
